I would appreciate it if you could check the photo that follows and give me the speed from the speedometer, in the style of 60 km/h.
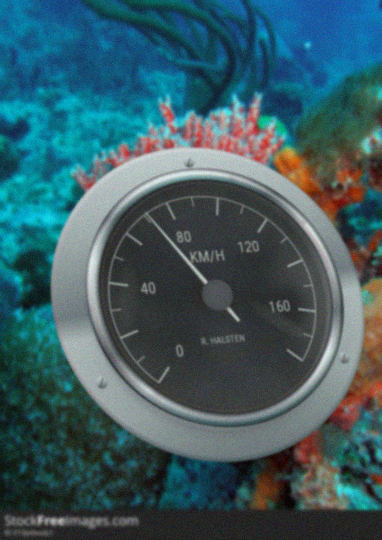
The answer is 70 km/h
